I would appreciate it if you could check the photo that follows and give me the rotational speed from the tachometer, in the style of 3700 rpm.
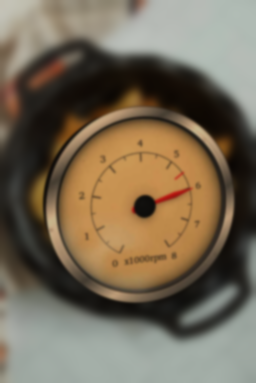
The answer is 6000 rpm
